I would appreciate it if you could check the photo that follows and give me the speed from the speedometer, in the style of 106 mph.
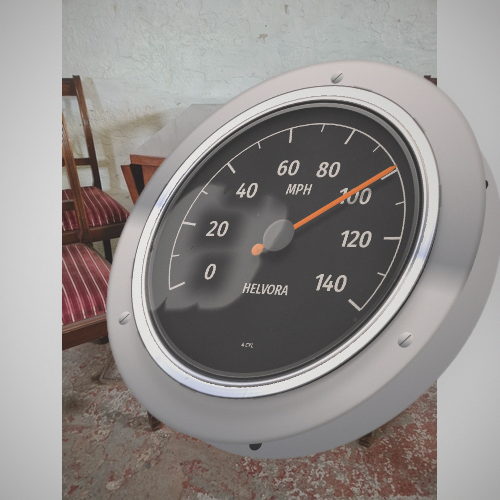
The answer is 100 mph
